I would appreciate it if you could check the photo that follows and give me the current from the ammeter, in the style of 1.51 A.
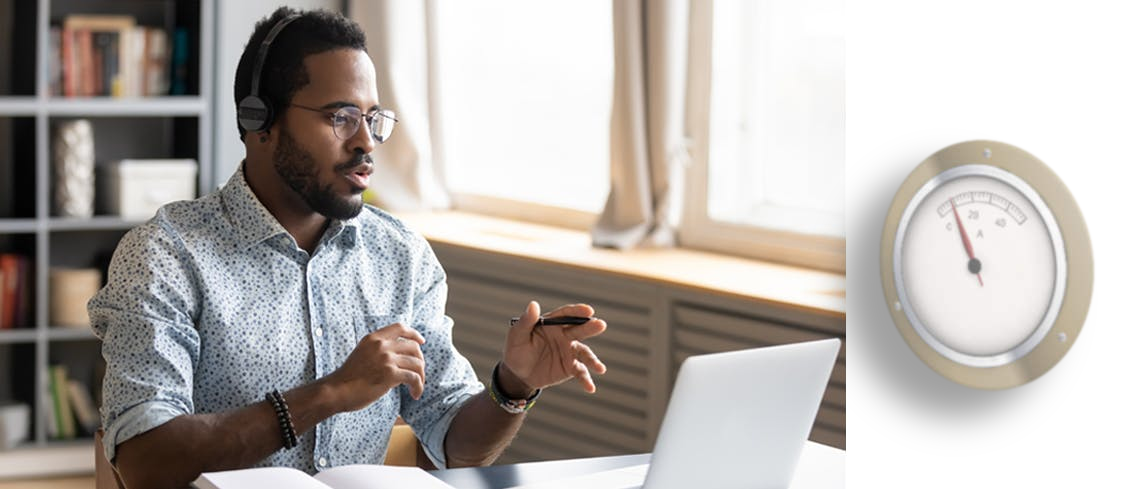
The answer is 10 A
